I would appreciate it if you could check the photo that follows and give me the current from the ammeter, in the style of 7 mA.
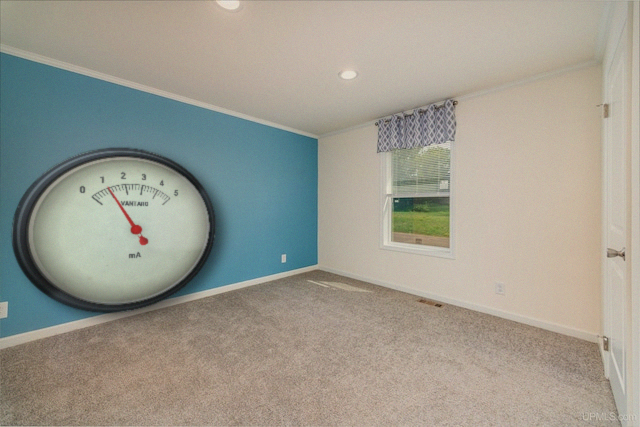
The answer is 1 mA
